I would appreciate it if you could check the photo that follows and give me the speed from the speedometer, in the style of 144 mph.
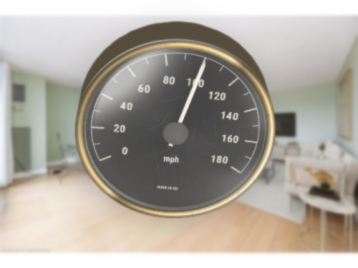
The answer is 100 mph
